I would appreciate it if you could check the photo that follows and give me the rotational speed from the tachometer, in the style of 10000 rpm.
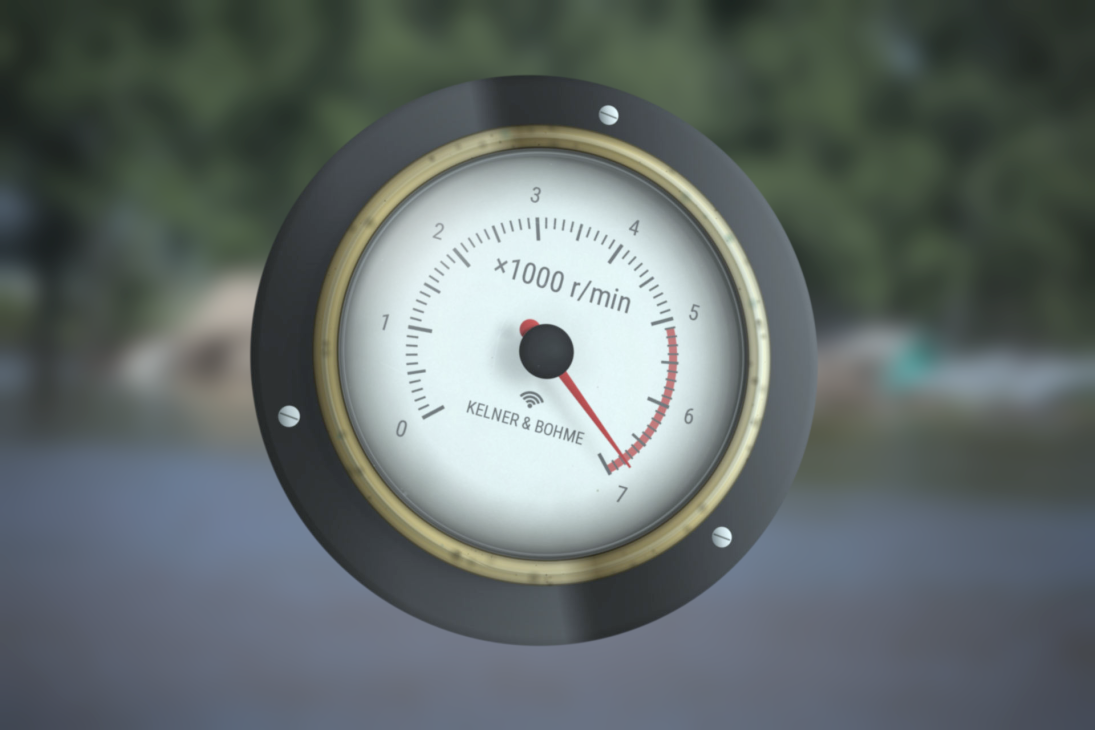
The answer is 6800 rpm
